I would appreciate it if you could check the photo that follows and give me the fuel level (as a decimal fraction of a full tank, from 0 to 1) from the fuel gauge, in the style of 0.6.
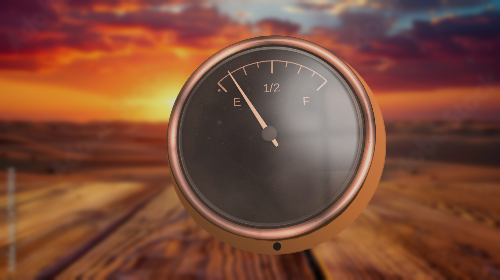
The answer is 0.125
